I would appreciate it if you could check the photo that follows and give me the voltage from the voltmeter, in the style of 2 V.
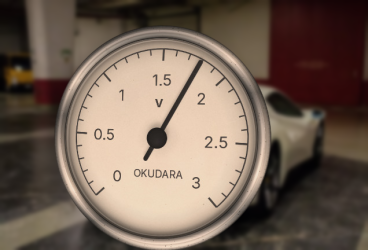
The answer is 1.8 V
